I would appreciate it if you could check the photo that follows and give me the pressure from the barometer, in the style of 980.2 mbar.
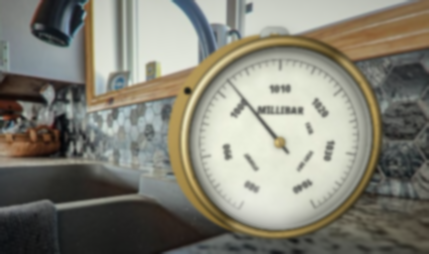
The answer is 1002 mbar
